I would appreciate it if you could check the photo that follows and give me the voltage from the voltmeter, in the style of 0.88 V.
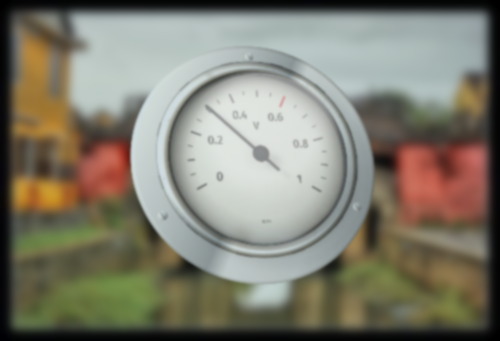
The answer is 0.3 V
